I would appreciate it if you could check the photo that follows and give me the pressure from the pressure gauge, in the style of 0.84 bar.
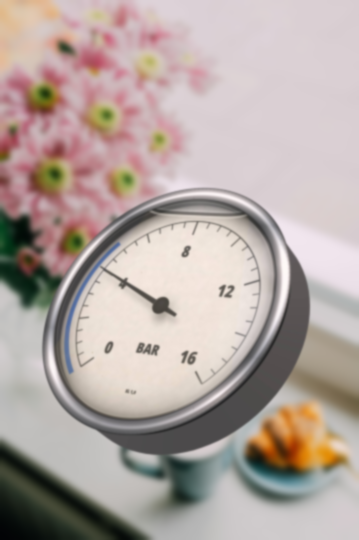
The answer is 4 bar
